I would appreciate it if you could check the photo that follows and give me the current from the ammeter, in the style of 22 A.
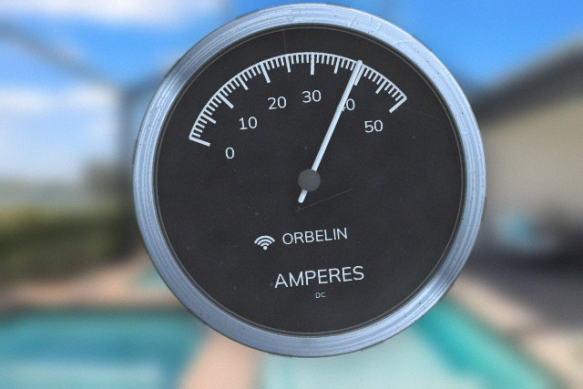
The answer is 39 A
